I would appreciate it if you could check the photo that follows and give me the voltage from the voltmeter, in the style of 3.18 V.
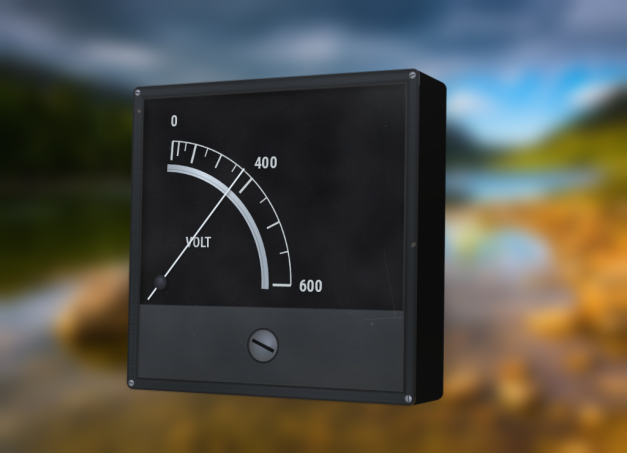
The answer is 375 V
